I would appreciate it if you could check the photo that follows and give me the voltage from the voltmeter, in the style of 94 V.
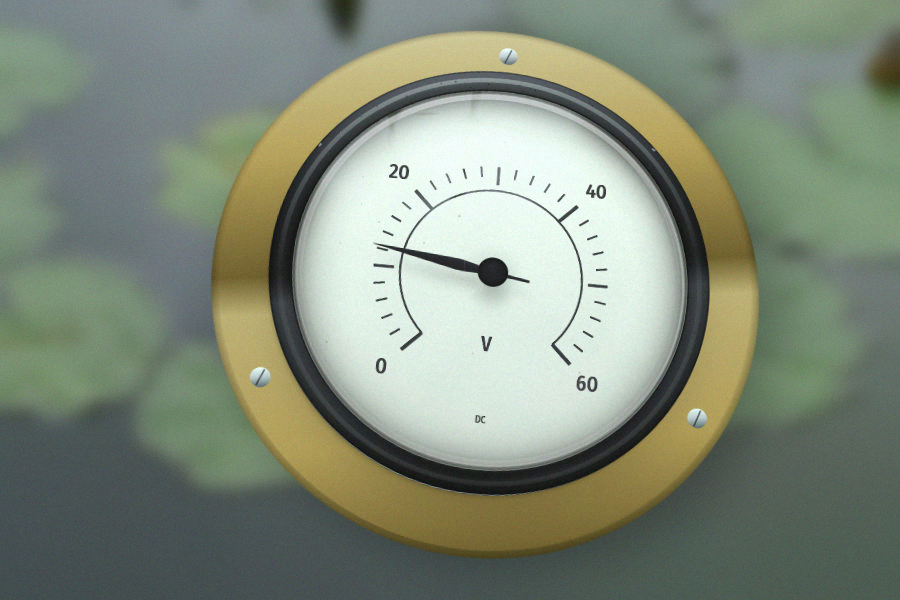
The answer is 12 V
